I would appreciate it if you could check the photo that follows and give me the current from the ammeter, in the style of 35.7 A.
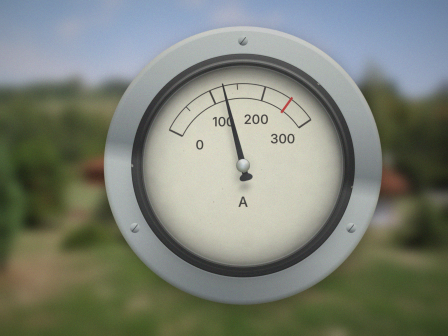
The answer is 125 A
